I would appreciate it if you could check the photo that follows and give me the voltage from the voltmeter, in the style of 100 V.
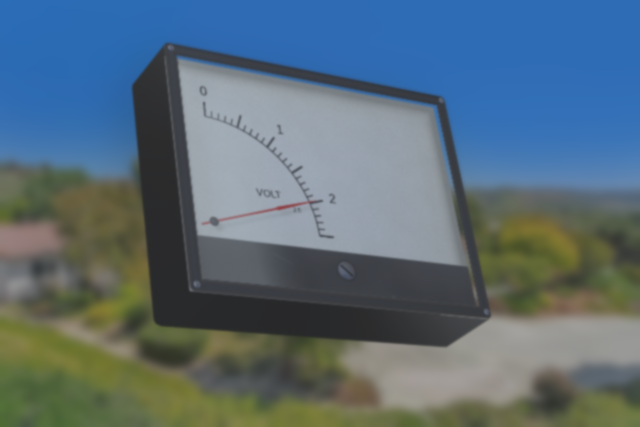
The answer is 2 V
